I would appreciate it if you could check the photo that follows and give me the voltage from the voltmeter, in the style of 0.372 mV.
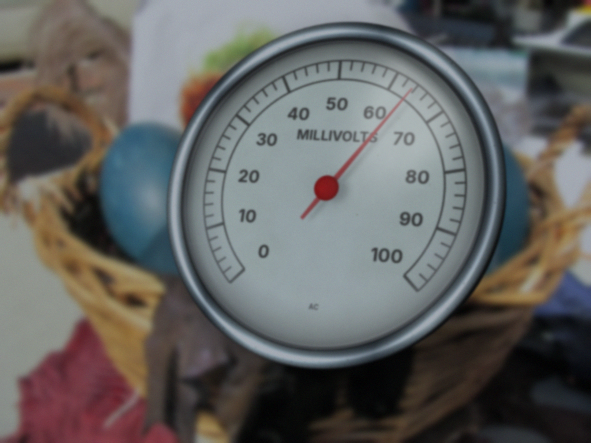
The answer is 64 mV
